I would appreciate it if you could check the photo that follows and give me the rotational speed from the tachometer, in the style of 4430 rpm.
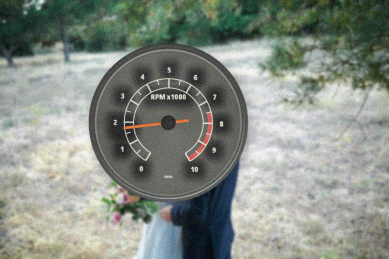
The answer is 1750 rpm
